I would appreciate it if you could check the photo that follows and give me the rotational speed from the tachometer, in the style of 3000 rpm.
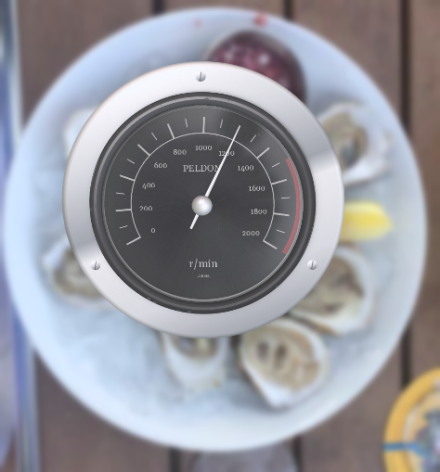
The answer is 1200 rpm
